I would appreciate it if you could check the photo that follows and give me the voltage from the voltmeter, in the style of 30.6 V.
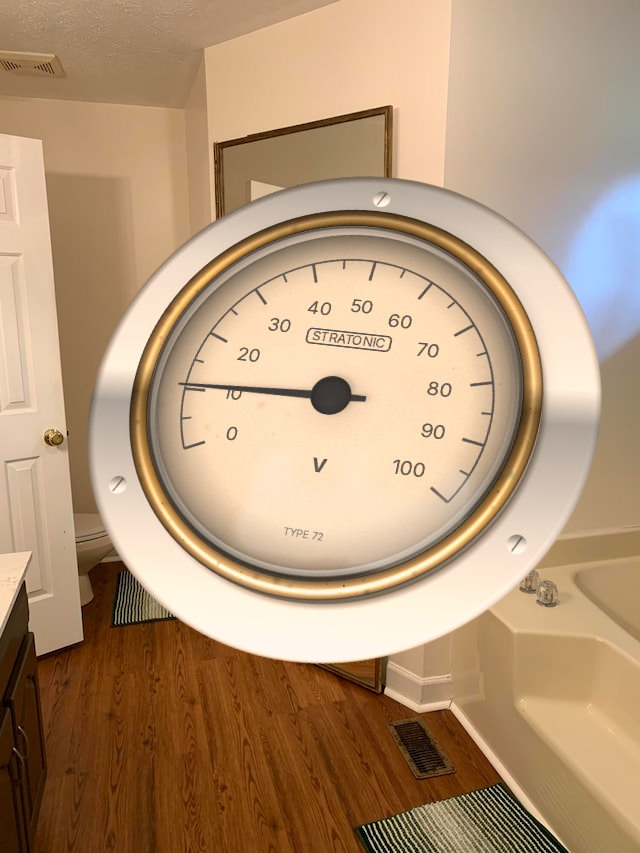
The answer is 10 V
